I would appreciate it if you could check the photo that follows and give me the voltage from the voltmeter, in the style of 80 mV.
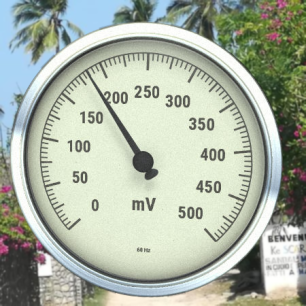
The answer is 185 mV
